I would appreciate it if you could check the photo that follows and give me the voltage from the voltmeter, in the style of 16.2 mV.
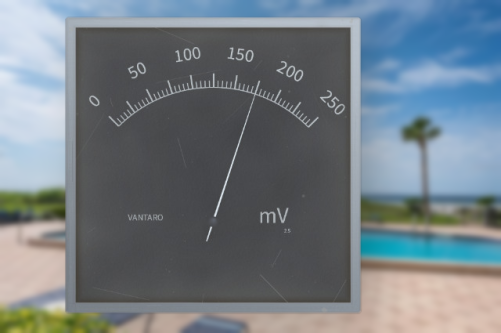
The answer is 175 mV
